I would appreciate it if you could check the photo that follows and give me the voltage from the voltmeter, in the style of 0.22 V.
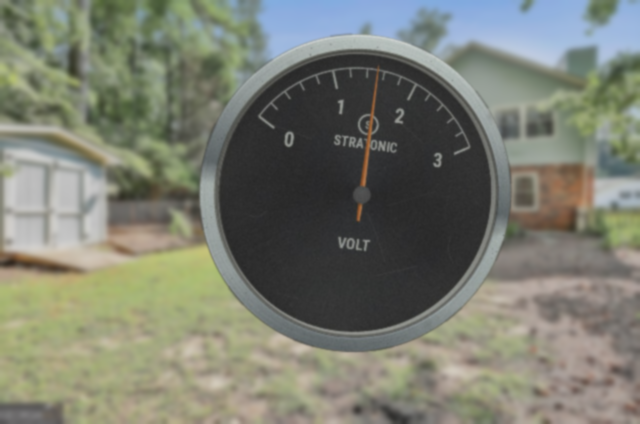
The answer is 1.5 V
